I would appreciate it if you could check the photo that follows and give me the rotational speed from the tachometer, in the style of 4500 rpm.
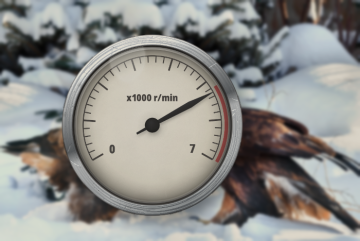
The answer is 5300 rpm
